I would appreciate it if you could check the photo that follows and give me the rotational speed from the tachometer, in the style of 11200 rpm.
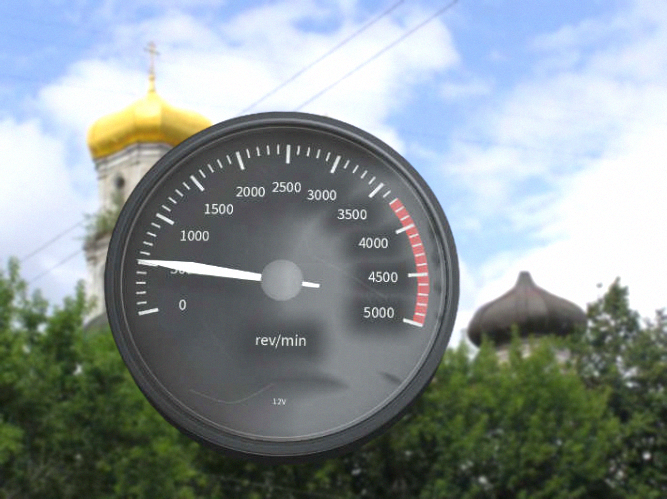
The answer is 500 rpm
